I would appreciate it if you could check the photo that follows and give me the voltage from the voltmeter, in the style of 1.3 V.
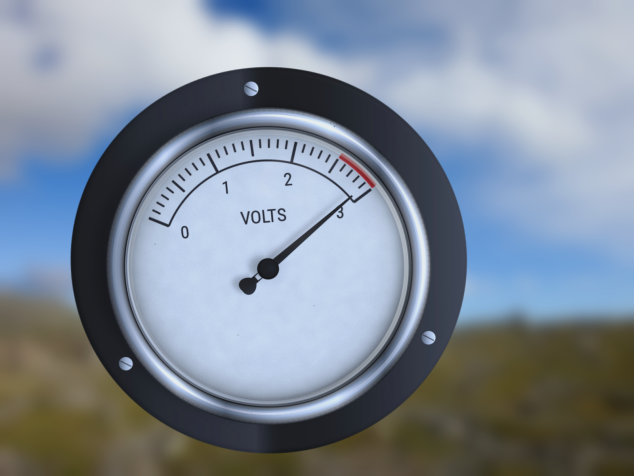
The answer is 2.9 V
